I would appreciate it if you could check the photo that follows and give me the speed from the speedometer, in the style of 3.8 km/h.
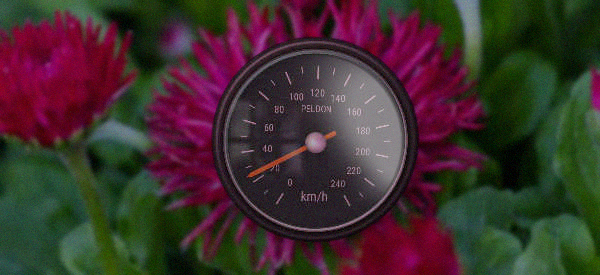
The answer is 25 km/h
